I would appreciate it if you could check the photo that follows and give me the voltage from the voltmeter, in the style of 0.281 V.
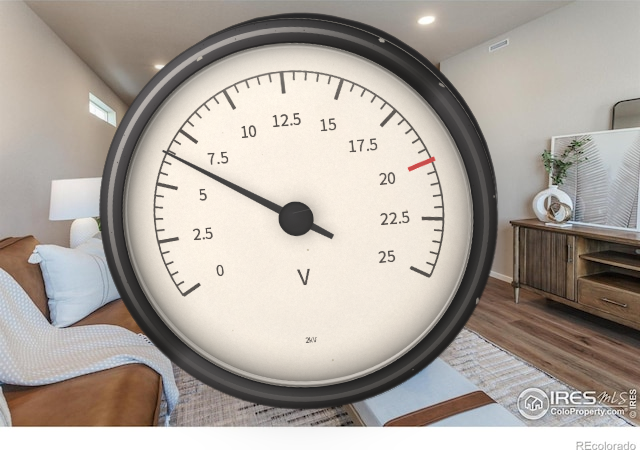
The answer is 6.5 V
